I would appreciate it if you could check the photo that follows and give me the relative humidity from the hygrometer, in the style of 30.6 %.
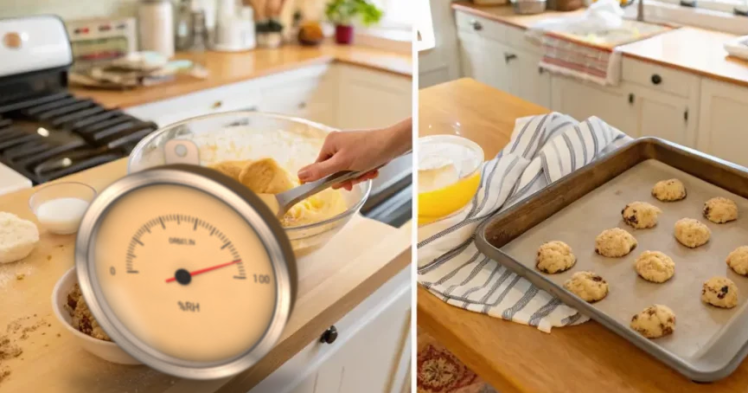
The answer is 90 %
